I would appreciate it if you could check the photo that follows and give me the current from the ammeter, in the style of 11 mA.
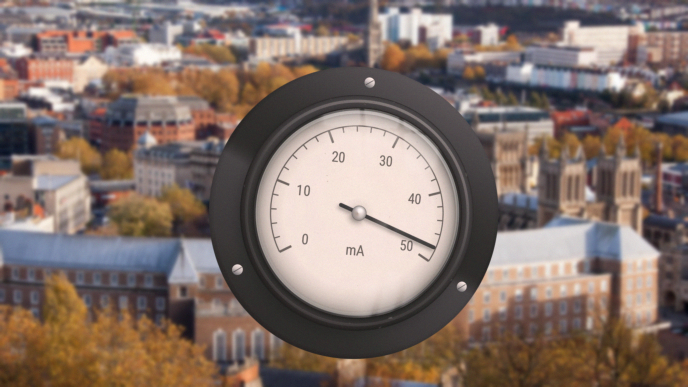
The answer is 48 mA
